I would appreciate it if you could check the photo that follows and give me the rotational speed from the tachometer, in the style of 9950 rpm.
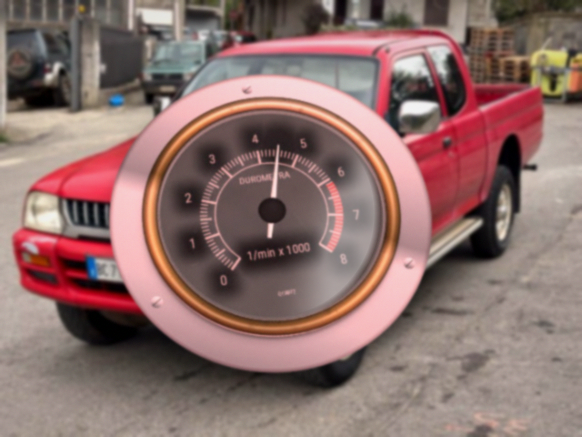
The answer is 4500 rpm
